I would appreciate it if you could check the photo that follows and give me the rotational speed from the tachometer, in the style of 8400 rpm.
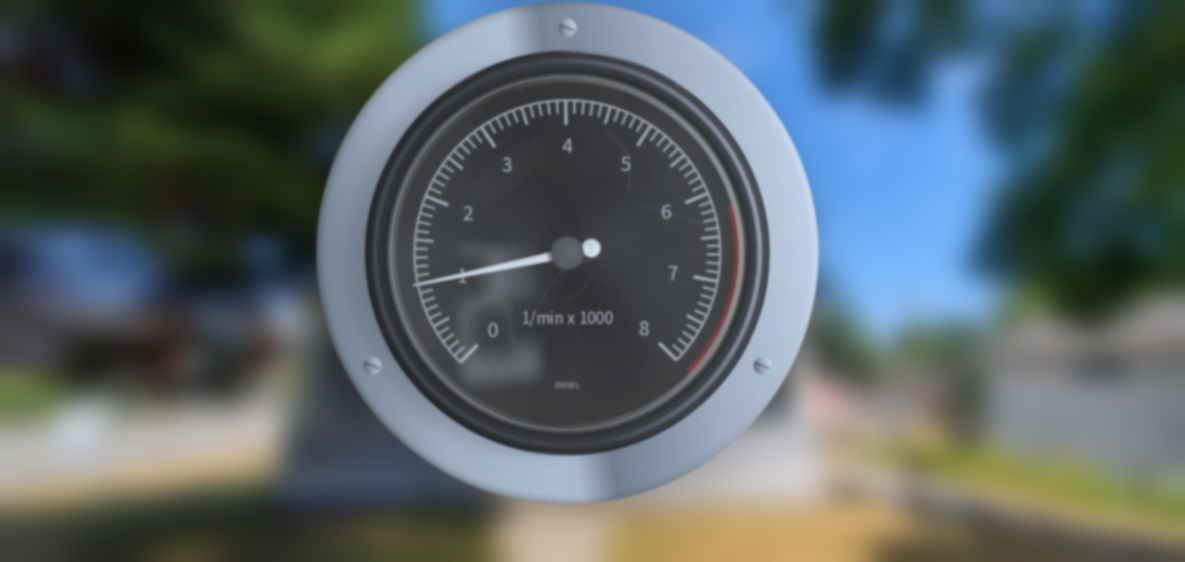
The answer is 1000 rpm
